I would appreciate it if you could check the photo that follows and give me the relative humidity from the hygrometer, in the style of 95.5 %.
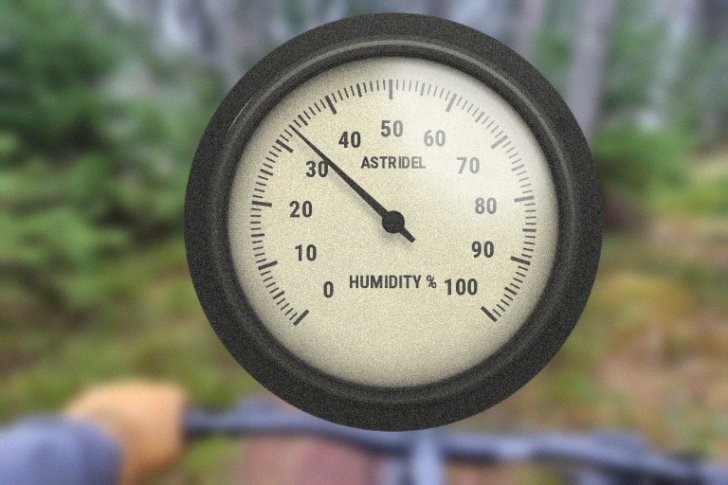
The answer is 33 %
